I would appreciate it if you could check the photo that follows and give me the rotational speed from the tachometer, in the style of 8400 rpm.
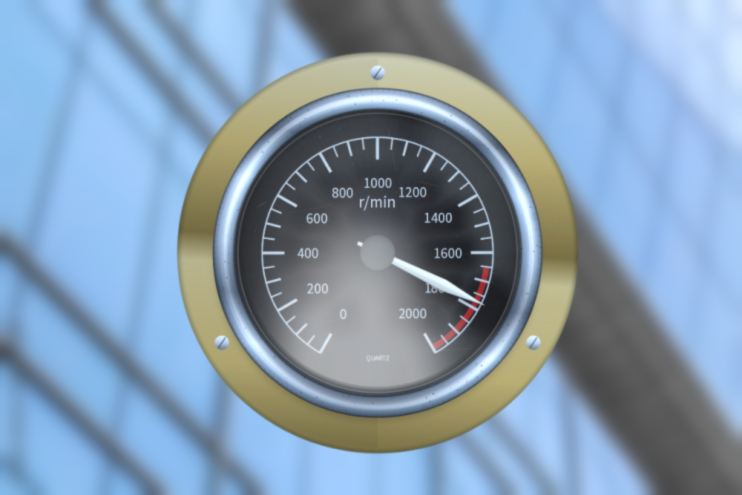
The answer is 1775 rpm
